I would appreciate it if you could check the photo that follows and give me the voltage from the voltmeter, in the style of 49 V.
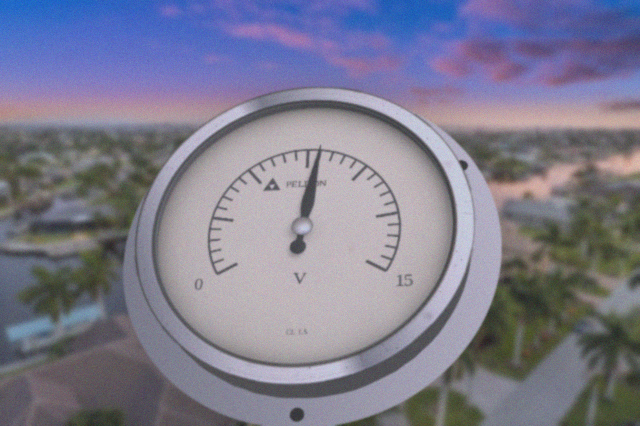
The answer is 8 V
